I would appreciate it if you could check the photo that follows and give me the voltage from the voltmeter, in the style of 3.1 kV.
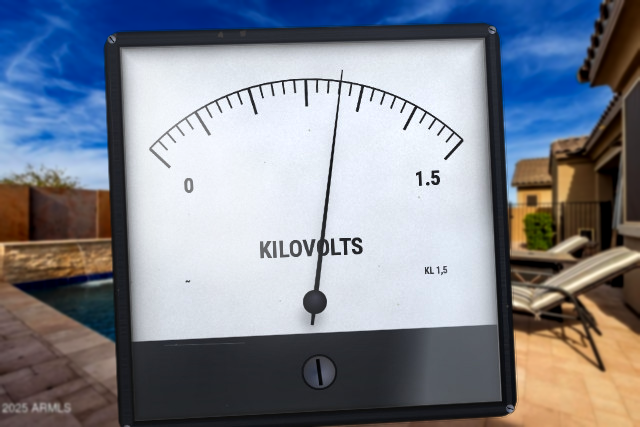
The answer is 0.9 kV
